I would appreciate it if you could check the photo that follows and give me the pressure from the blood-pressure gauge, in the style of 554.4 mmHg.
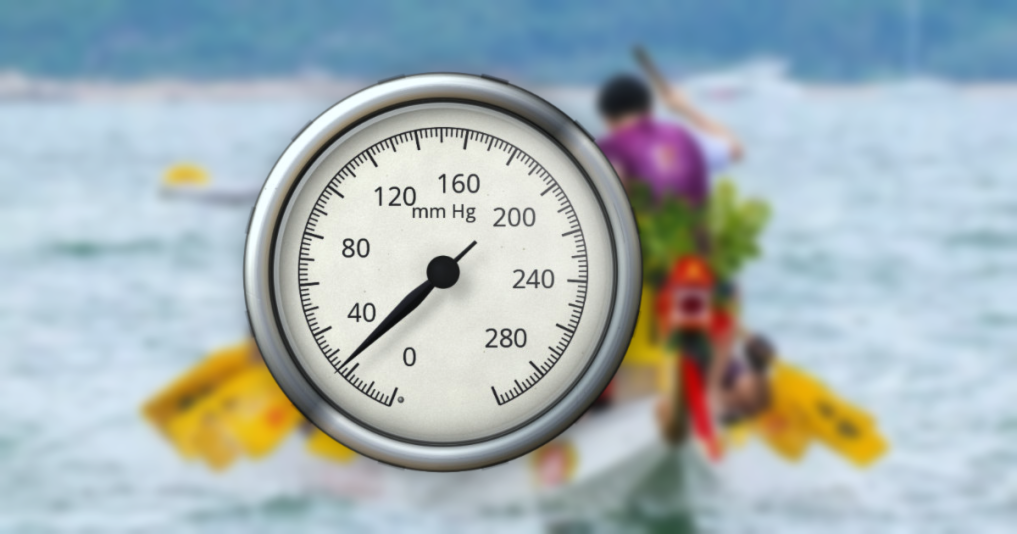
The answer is 24 mmHg
